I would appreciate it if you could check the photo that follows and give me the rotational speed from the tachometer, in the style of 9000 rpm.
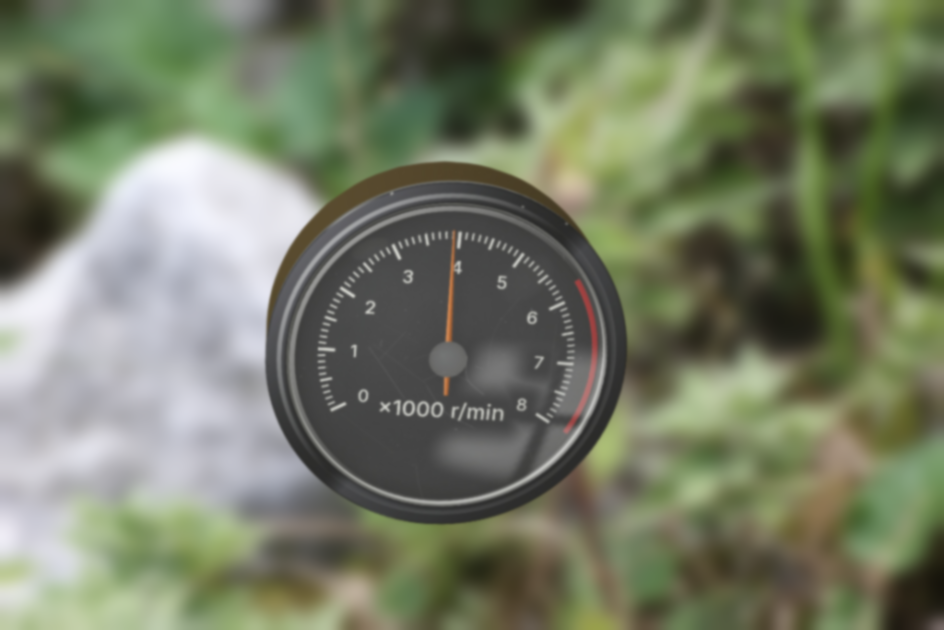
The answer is 3900 rpm
